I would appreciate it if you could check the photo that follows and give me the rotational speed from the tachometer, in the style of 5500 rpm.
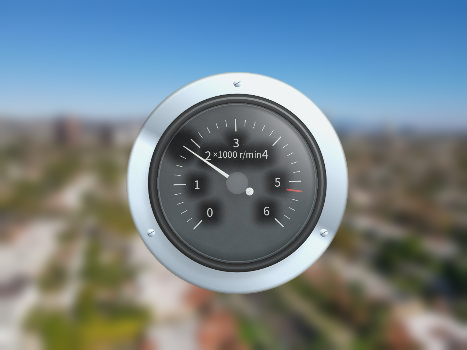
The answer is 1800 rpm
